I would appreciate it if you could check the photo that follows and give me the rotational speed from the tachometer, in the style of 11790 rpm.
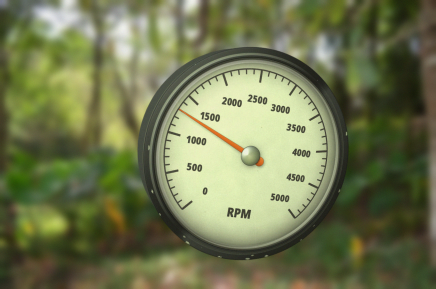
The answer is 1300 rpm
